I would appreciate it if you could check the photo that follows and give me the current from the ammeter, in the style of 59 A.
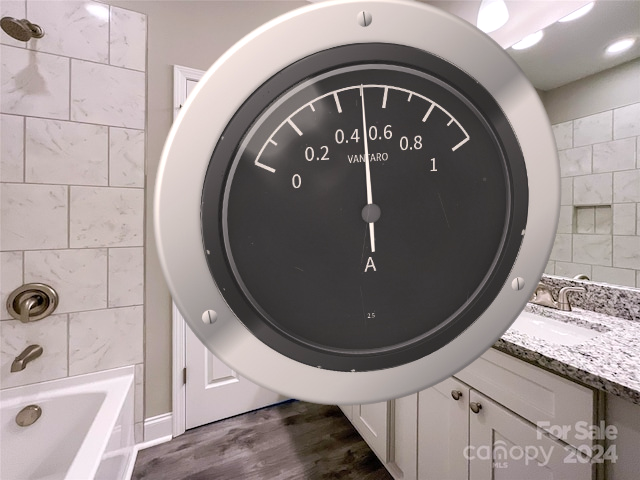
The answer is 0.5 A
